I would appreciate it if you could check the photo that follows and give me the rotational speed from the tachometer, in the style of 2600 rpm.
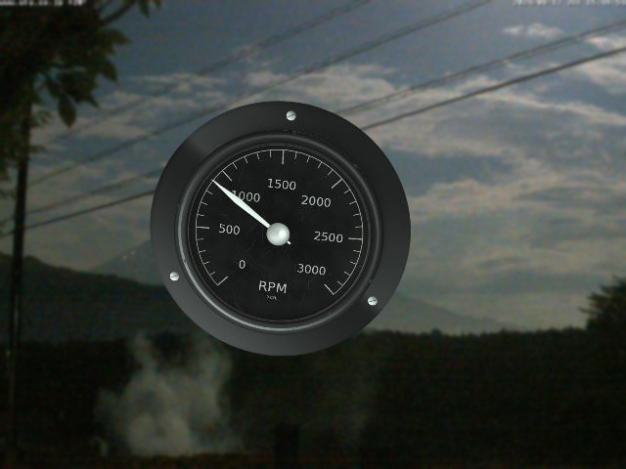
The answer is 900 rpm
